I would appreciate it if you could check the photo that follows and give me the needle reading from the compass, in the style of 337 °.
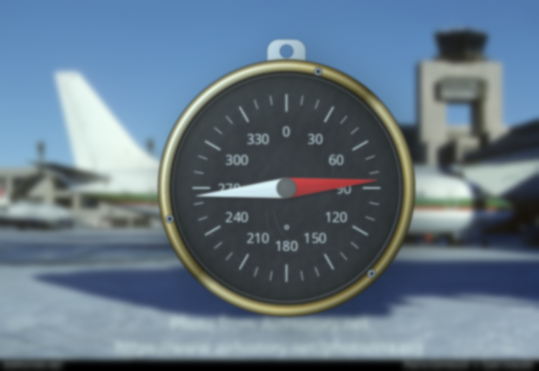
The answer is 85 °
